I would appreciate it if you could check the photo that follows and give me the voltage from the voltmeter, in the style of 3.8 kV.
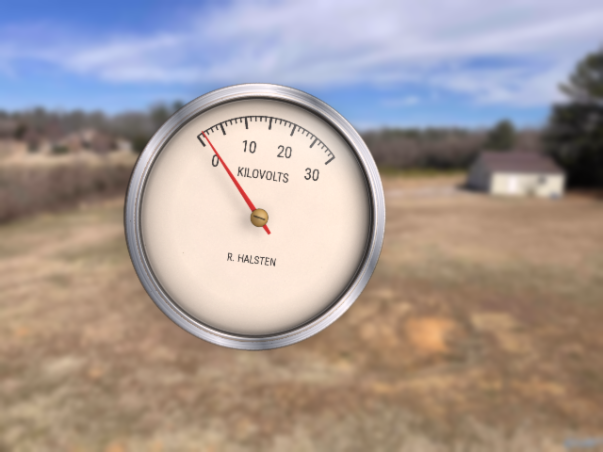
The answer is 1 kV
